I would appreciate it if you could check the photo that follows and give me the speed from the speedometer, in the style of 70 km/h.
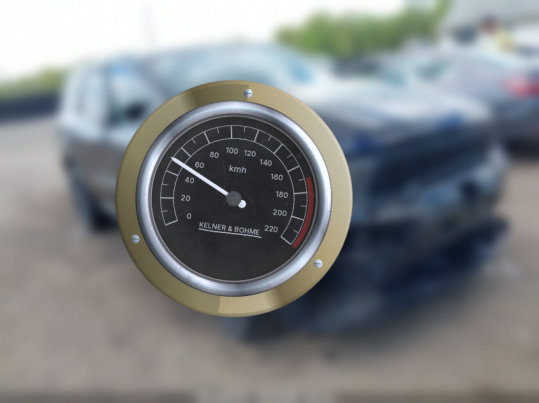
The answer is 50 km/h
